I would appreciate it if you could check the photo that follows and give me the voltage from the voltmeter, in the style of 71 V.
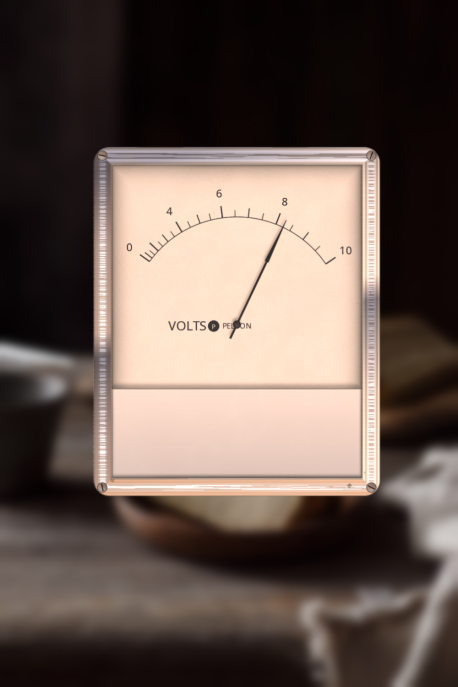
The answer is 8.25 V
